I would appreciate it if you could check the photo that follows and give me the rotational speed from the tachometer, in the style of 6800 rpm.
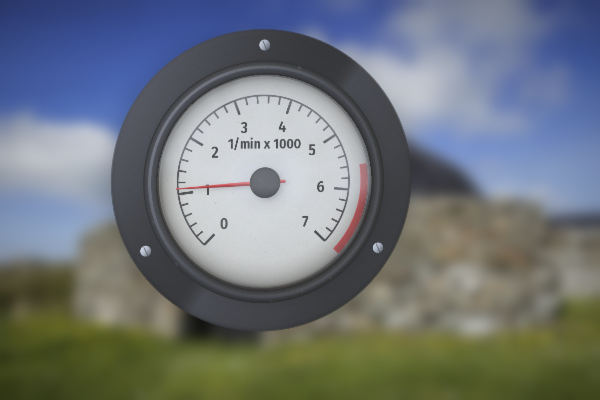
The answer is 1100 rpm
